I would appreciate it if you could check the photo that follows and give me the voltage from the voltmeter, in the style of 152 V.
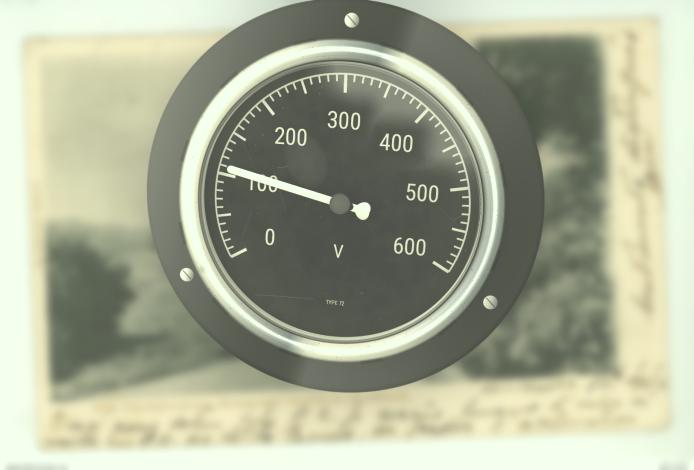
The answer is 110 V
